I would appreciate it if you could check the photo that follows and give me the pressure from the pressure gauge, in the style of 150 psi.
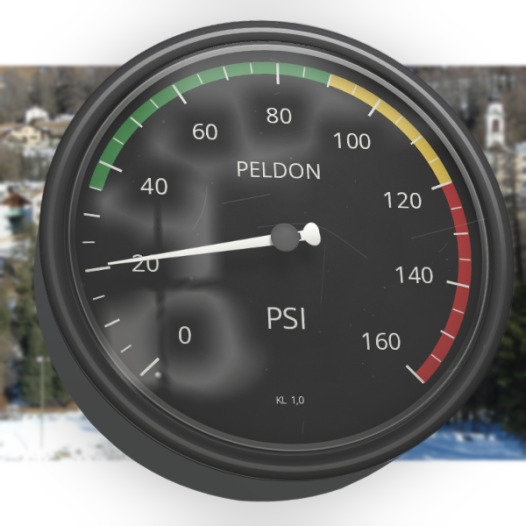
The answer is 20 psi
